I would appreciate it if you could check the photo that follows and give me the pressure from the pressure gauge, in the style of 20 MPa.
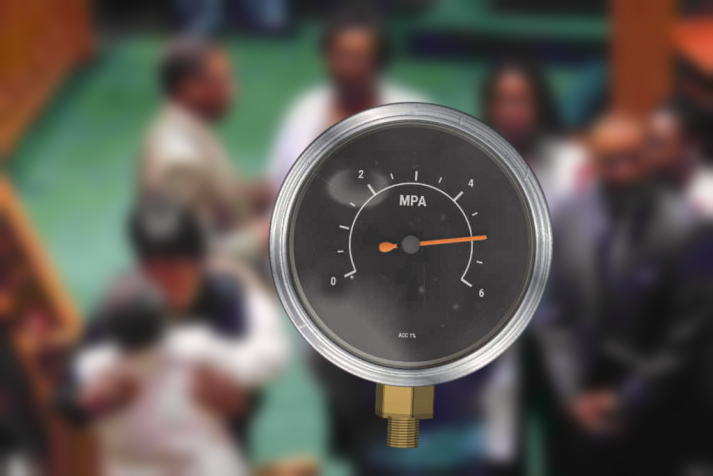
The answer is 5 MPa
